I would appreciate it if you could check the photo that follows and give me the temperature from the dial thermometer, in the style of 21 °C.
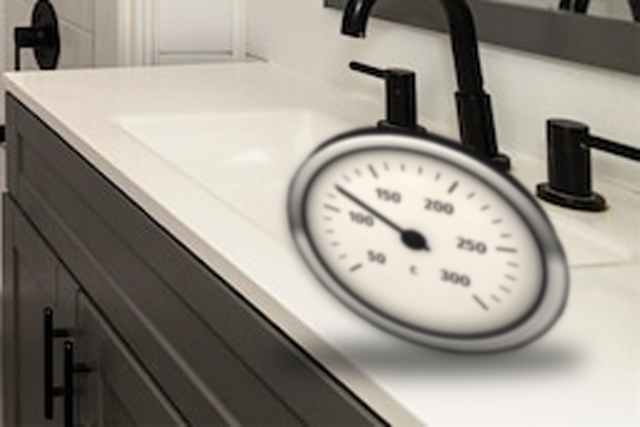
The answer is 120 °C
